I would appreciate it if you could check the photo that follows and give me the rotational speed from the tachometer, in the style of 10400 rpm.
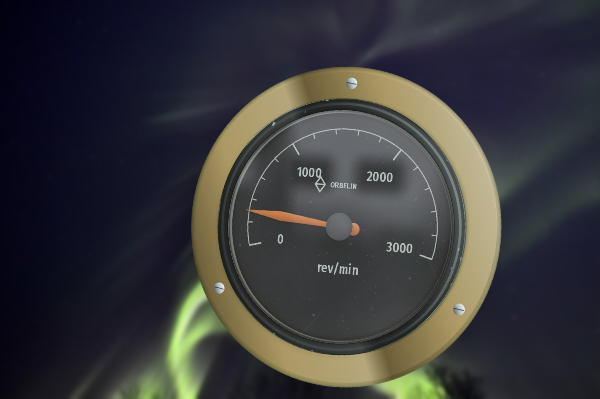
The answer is 300 rpm
